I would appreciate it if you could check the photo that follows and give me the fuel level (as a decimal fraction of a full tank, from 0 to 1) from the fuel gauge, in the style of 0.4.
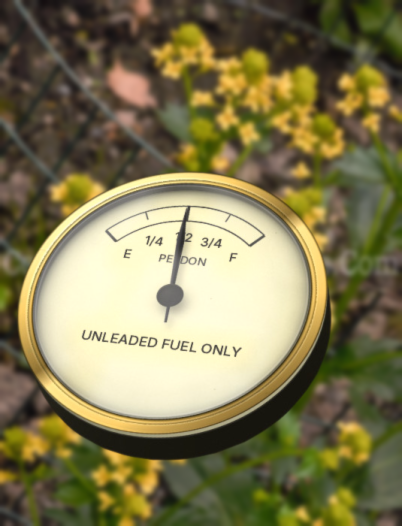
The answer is 0.5
